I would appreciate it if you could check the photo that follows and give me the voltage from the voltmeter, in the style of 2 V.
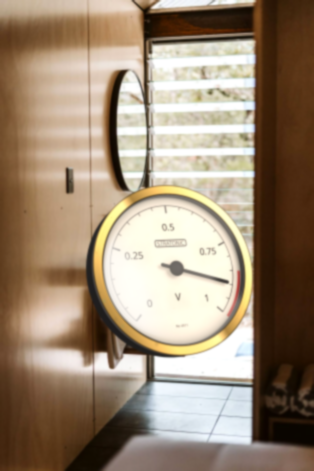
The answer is 0.9 V
